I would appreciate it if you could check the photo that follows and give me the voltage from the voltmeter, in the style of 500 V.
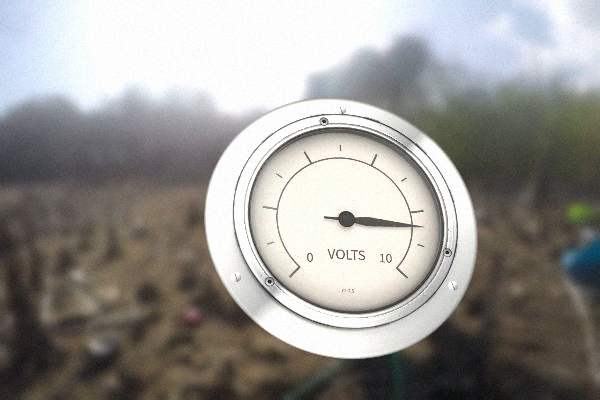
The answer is 8.5 V
